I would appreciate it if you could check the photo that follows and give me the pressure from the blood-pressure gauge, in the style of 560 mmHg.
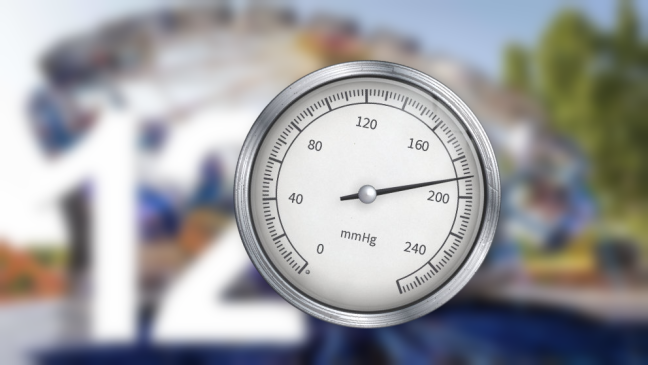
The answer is 190 mmHg
